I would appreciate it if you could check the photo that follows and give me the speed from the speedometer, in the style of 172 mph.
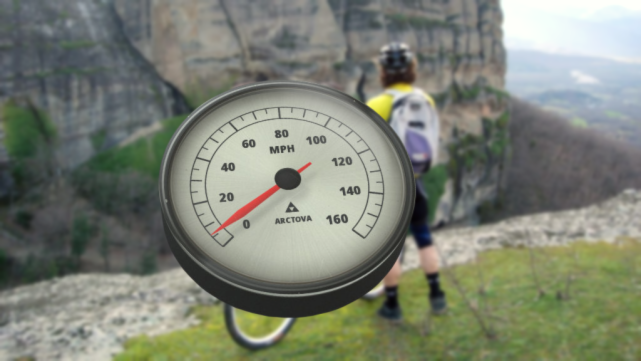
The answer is 5 mph
